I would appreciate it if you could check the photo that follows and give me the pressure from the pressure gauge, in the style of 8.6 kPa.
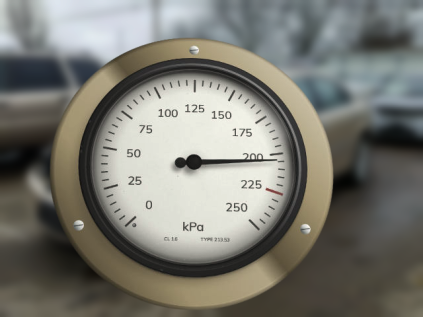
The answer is 205 kPa
